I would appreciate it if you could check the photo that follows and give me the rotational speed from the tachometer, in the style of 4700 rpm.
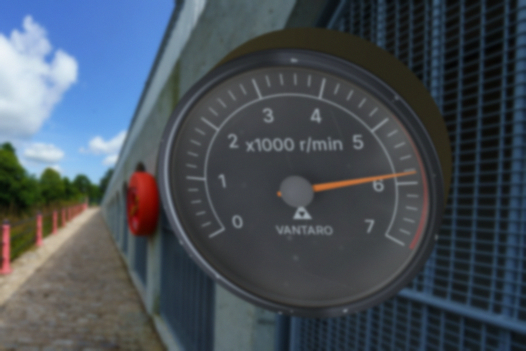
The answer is 5800 rpm
